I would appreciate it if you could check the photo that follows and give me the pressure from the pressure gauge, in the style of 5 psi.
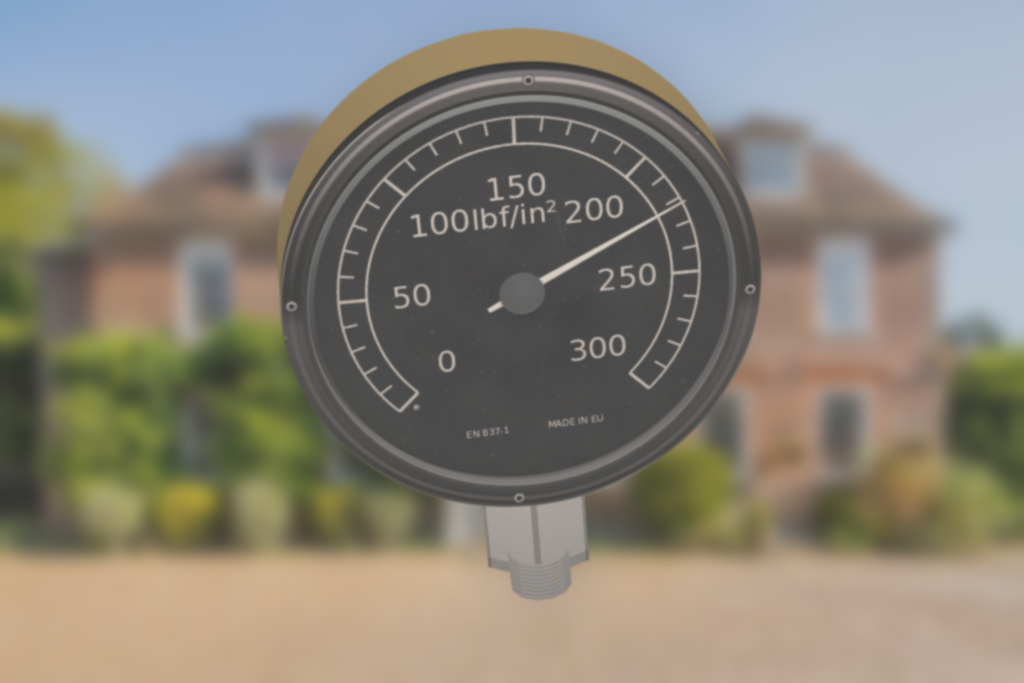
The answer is 220 psi
